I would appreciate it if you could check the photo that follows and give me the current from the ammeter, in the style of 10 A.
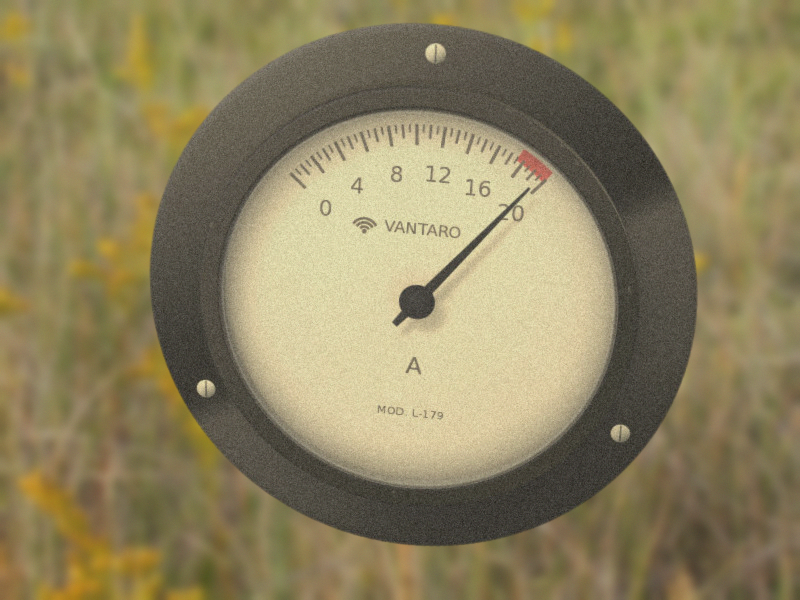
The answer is 19.5 A
